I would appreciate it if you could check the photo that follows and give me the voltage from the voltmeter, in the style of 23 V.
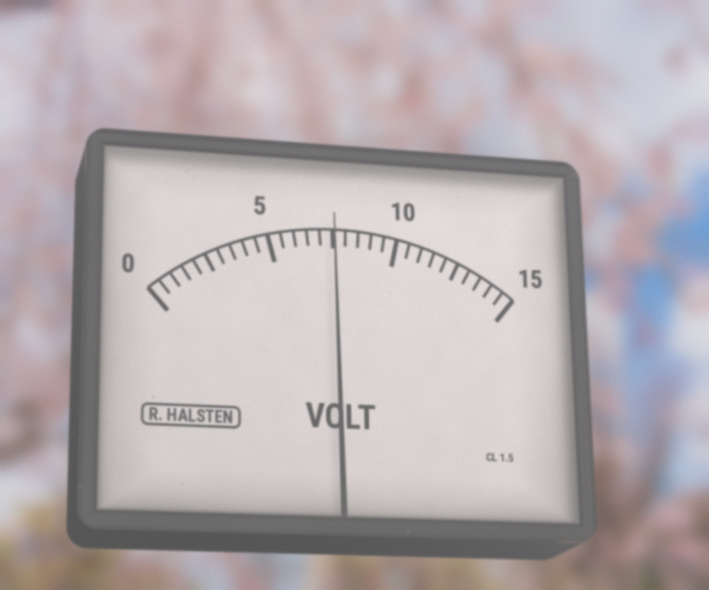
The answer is 7.5 V
